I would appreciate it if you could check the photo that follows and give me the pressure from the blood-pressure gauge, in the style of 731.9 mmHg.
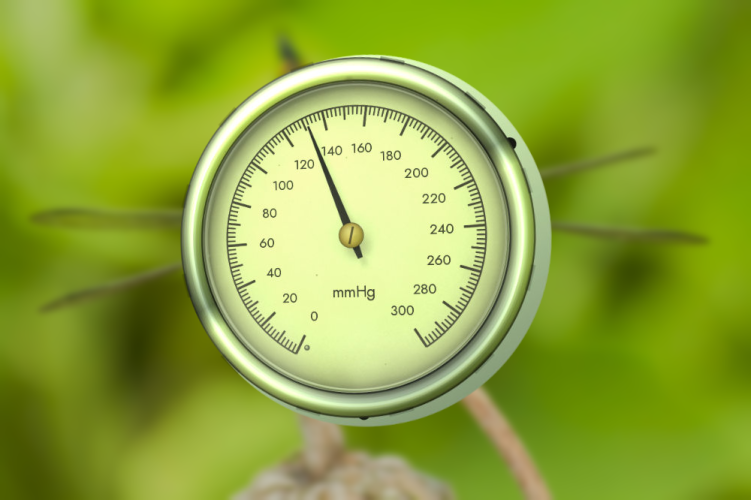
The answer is 132 mmHg
